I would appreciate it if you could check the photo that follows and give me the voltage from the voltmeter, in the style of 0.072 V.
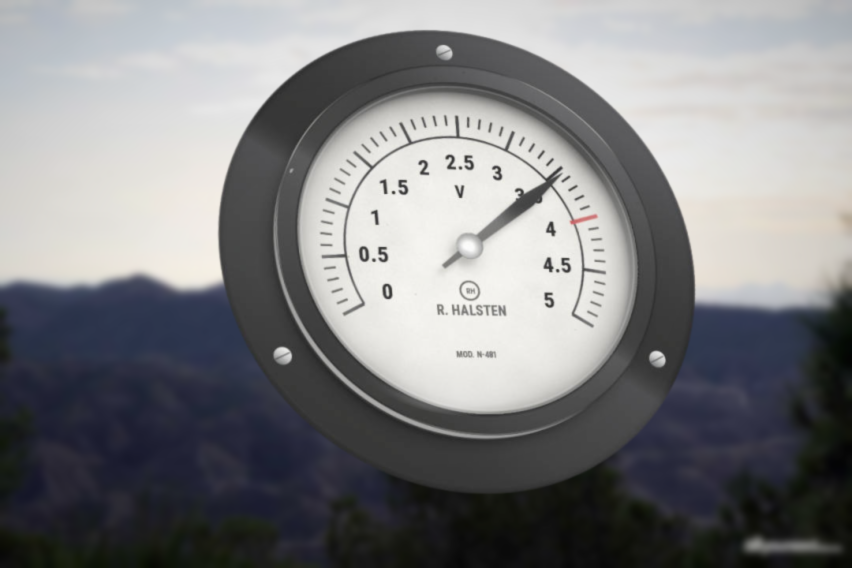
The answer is 3.55 V
